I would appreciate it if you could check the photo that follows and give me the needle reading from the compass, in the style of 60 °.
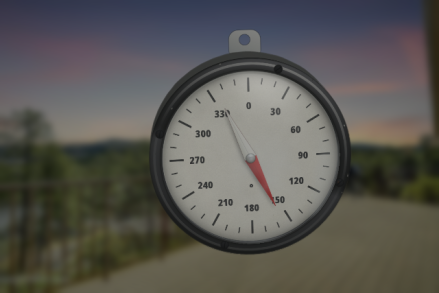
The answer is 155 °
